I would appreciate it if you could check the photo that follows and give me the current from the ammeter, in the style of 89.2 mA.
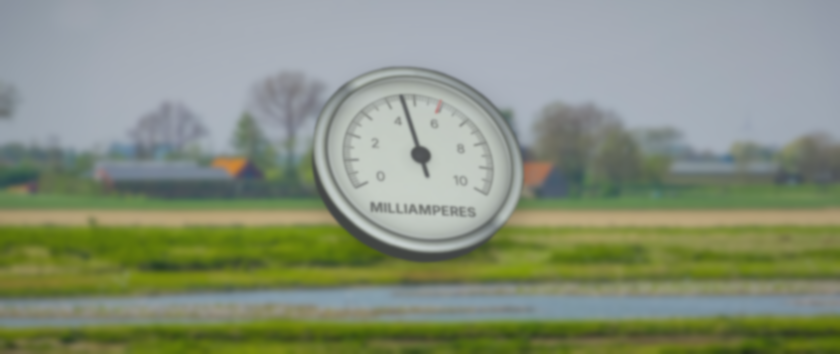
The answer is 4.5 mA
